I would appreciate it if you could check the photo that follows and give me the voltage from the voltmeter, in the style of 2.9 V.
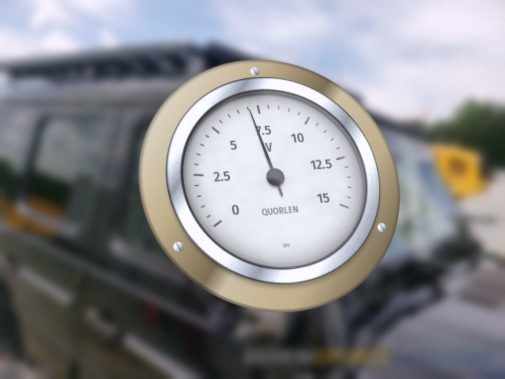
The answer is 7 V
